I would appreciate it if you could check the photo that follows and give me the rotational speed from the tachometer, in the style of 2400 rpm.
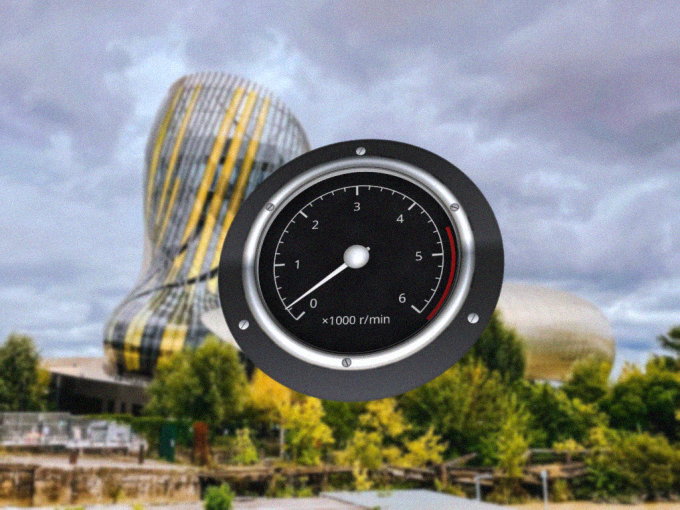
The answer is 200 rpm
